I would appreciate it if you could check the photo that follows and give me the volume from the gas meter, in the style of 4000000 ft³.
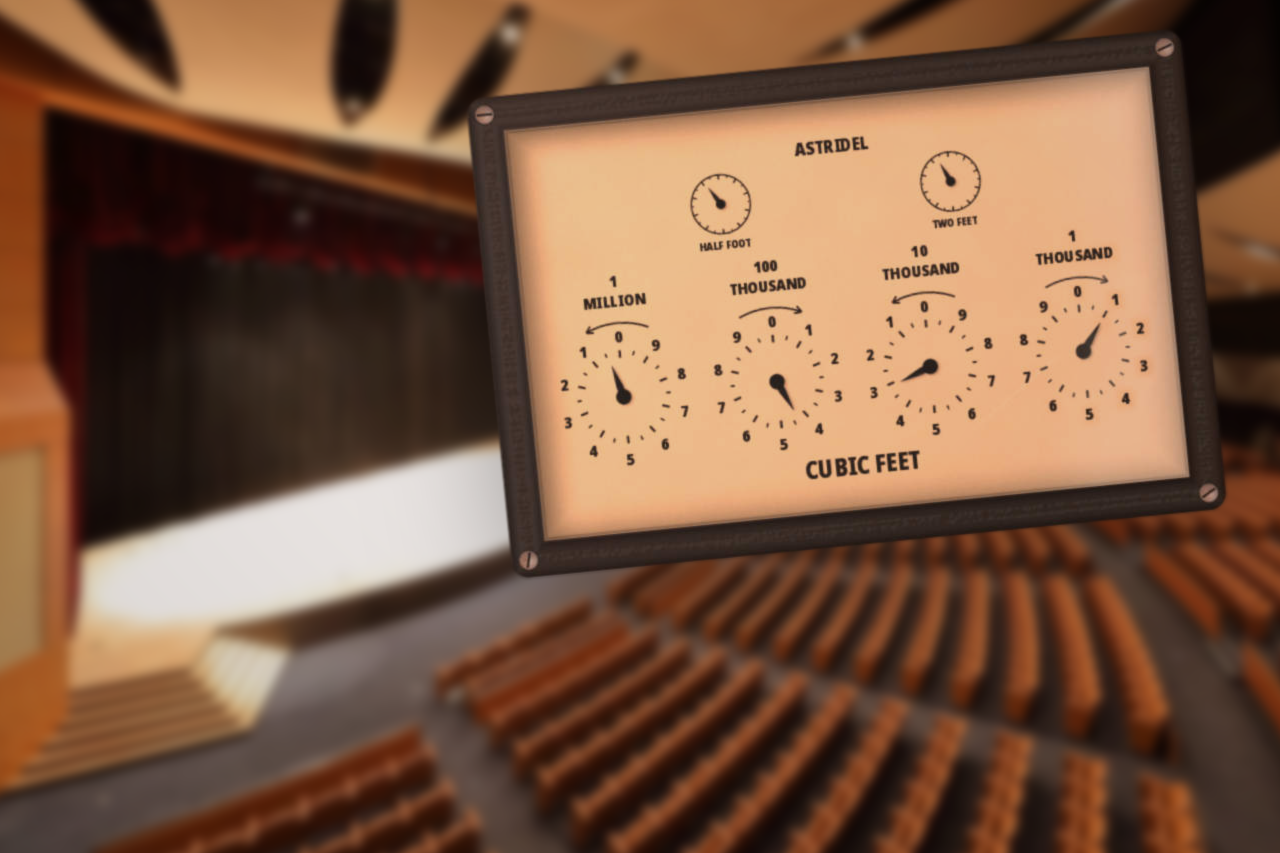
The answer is 43100 ft³
